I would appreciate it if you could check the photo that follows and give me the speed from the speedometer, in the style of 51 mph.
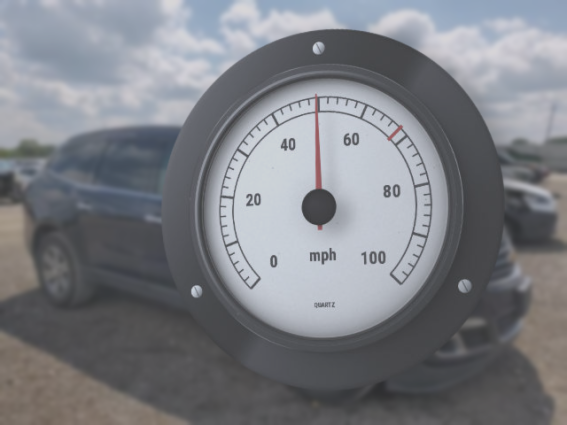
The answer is 50 mph
